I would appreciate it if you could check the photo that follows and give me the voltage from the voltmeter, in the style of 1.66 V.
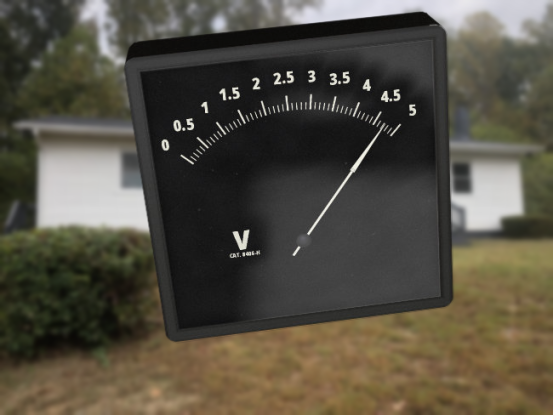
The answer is 4.7 V
